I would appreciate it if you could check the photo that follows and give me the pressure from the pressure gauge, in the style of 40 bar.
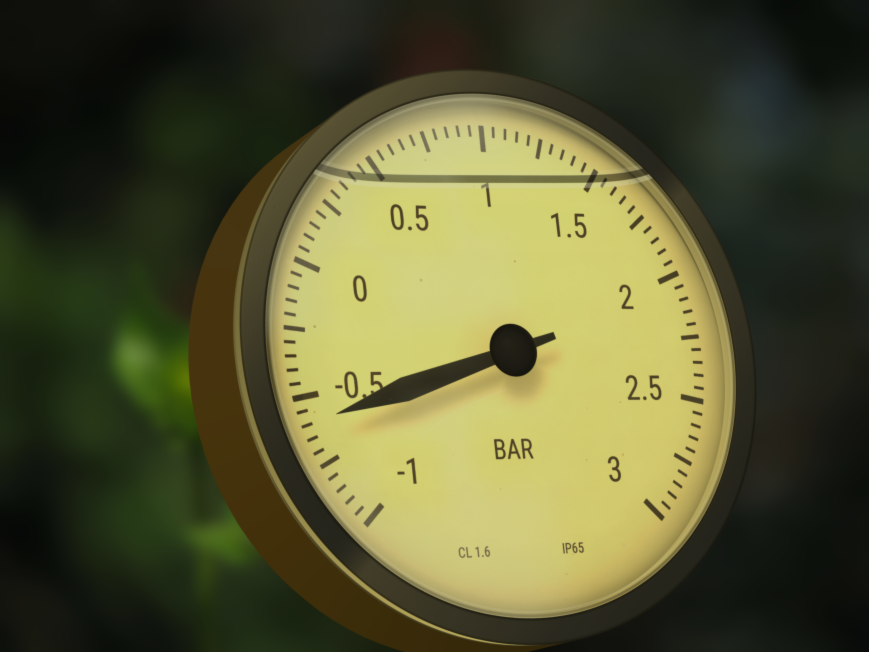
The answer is -0.6 bar
